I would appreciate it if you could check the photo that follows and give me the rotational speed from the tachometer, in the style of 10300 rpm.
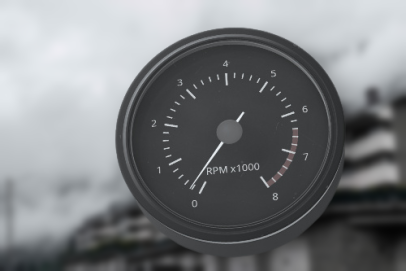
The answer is 200 rpm
